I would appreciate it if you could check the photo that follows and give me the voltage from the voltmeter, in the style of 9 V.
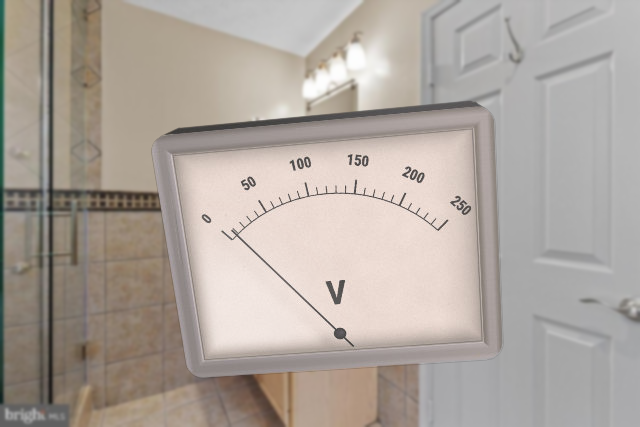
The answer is 10 V
